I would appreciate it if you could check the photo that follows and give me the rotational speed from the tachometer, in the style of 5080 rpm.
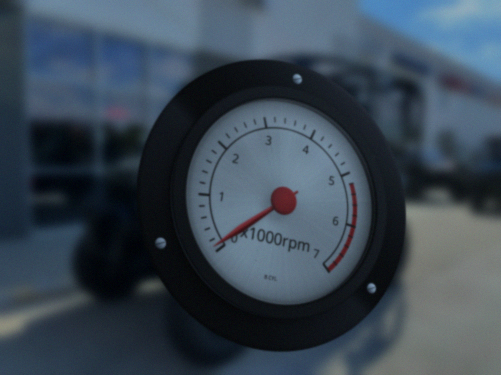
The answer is 100 rpm
